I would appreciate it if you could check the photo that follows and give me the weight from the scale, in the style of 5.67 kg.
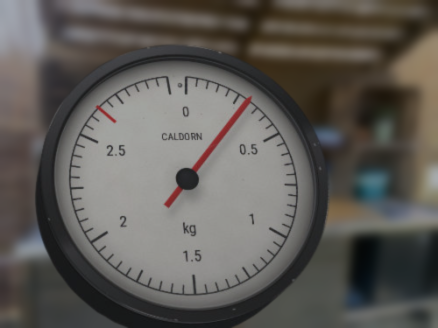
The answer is 0.3 kg
